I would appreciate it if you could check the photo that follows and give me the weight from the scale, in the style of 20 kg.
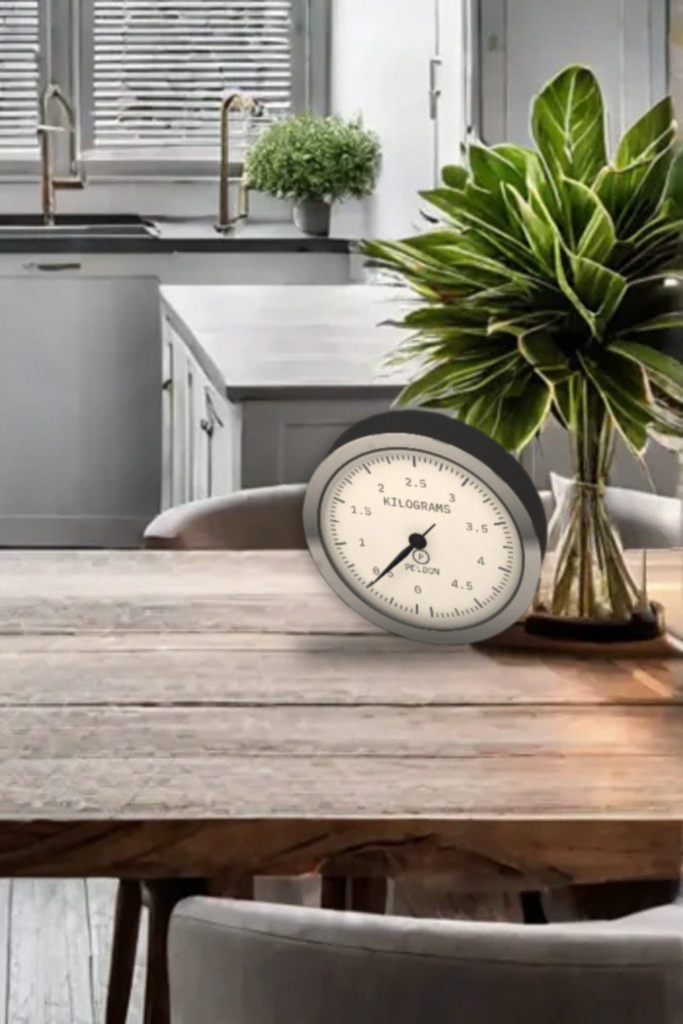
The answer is 0.5 kg
